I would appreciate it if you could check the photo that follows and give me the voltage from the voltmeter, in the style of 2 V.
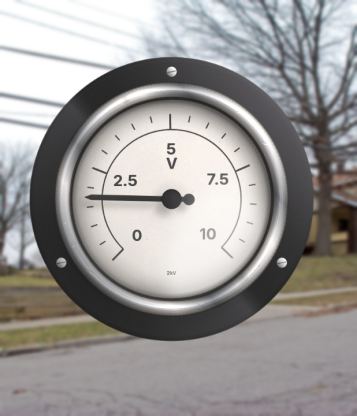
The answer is 1.75 V
